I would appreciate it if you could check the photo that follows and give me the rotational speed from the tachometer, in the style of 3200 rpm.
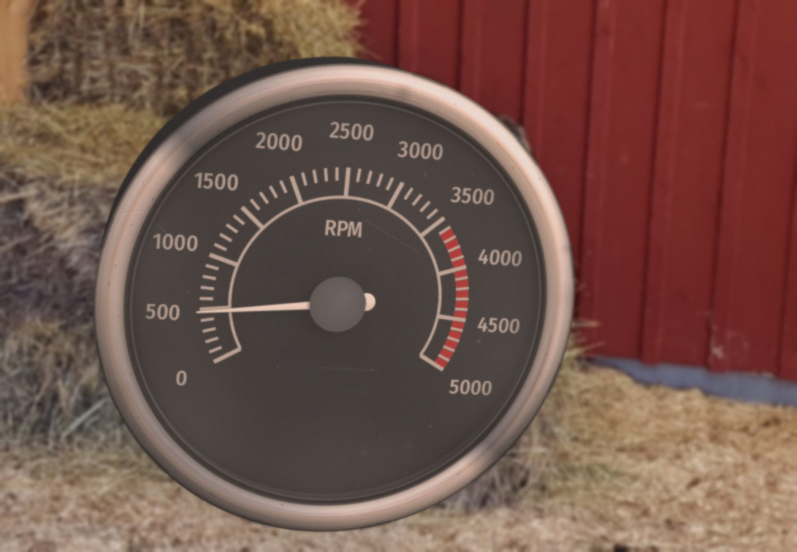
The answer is 500 rpm
